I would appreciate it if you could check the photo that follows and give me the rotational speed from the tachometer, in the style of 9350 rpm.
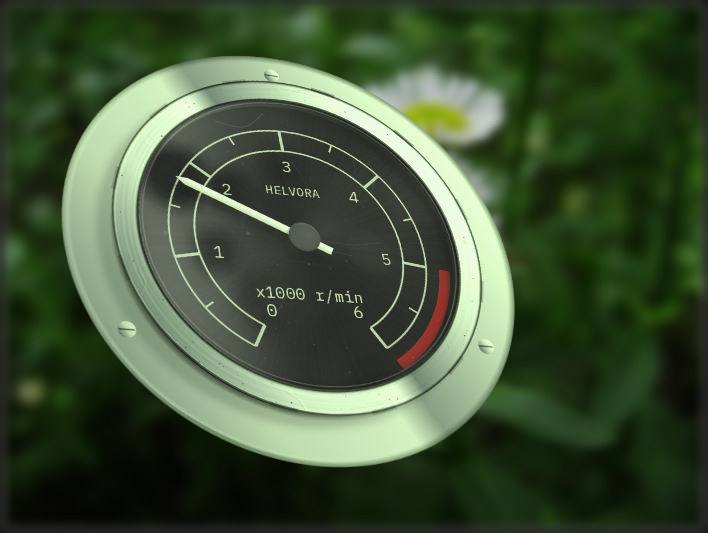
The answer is 1750 rpm
